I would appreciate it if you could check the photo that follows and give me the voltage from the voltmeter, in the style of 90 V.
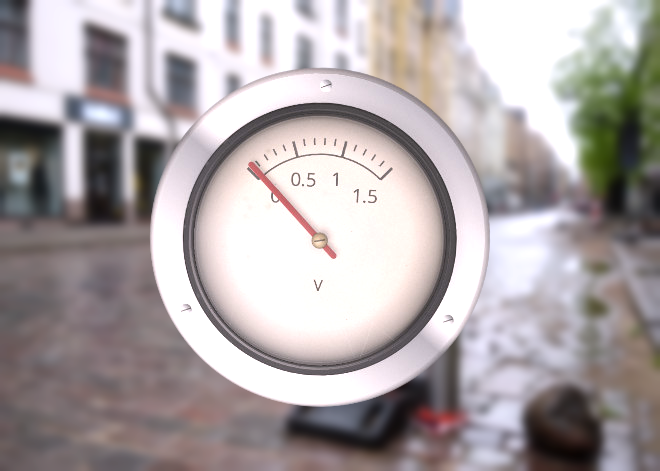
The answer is 0.05 V
